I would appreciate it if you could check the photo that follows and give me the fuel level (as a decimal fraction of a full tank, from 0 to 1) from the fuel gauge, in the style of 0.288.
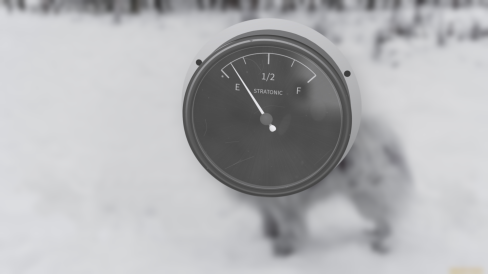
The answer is 0.125
